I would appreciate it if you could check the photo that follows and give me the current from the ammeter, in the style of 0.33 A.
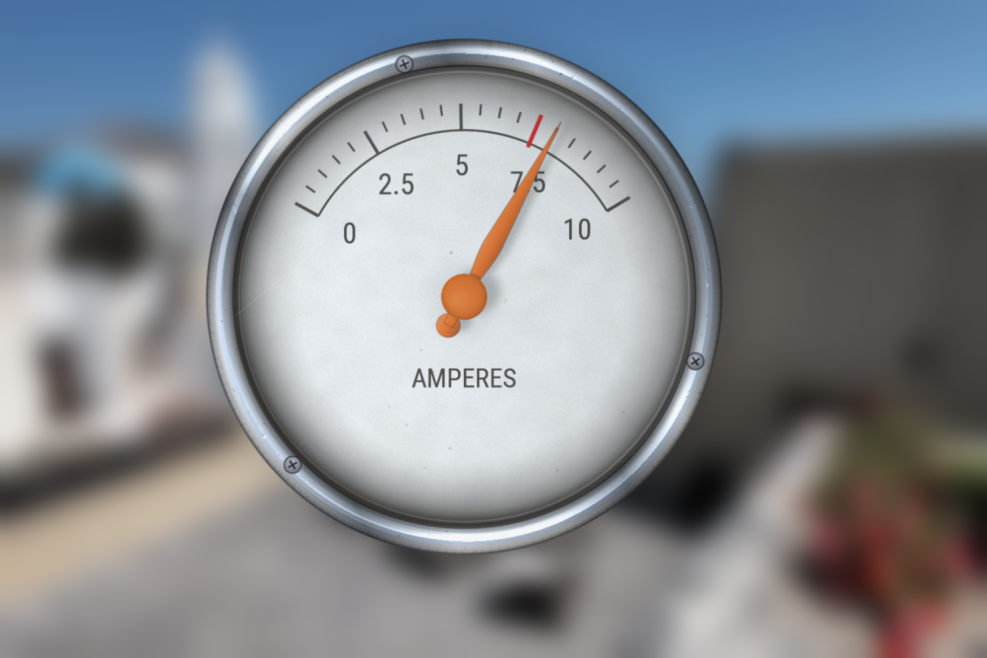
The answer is 7.5 A
